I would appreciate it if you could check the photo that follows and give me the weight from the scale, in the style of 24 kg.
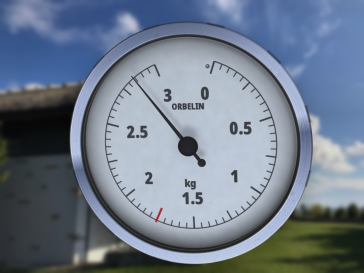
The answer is 2.85 kg
